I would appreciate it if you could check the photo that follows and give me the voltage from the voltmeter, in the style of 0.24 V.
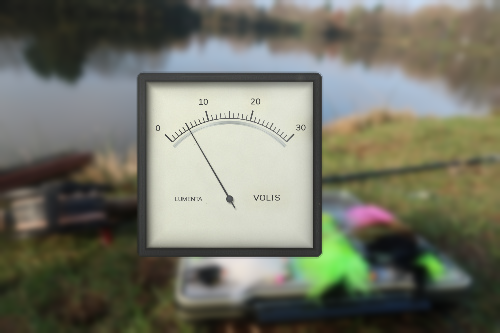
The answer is 5 V
